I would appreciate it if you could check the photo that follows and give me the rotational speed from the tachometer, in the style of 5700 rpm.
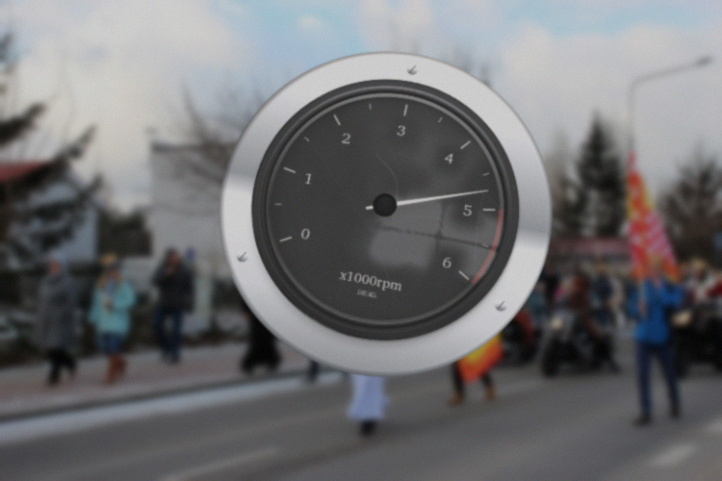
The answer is 4750 rpm
